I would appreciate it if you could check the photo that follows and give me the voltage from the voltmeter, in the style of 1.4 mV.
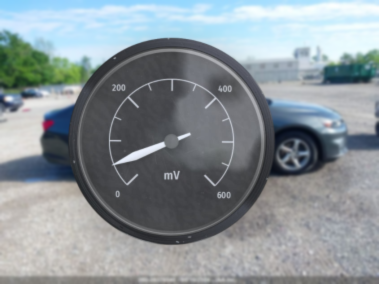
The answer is 50 mV
